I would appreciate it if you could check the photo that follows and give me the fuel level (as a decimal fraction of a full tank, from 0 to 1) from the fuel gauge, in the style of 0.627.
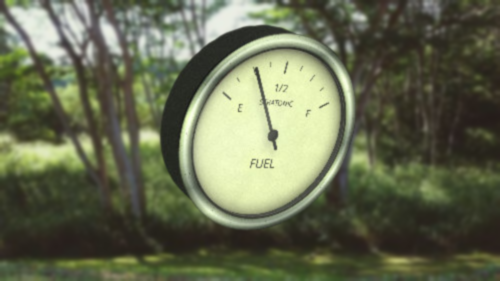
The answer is 0.25
